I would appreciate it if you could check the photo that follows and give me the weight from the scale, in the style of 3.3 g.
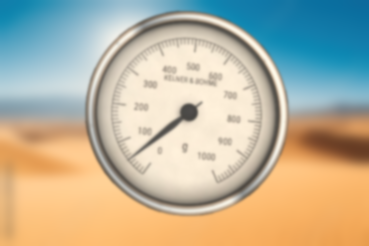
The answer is 50 g
